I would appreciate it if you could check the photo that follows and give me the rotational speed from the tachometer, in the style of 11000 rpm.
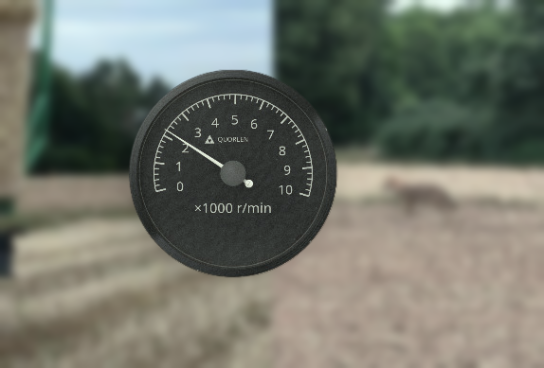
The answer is 2200 rpm
